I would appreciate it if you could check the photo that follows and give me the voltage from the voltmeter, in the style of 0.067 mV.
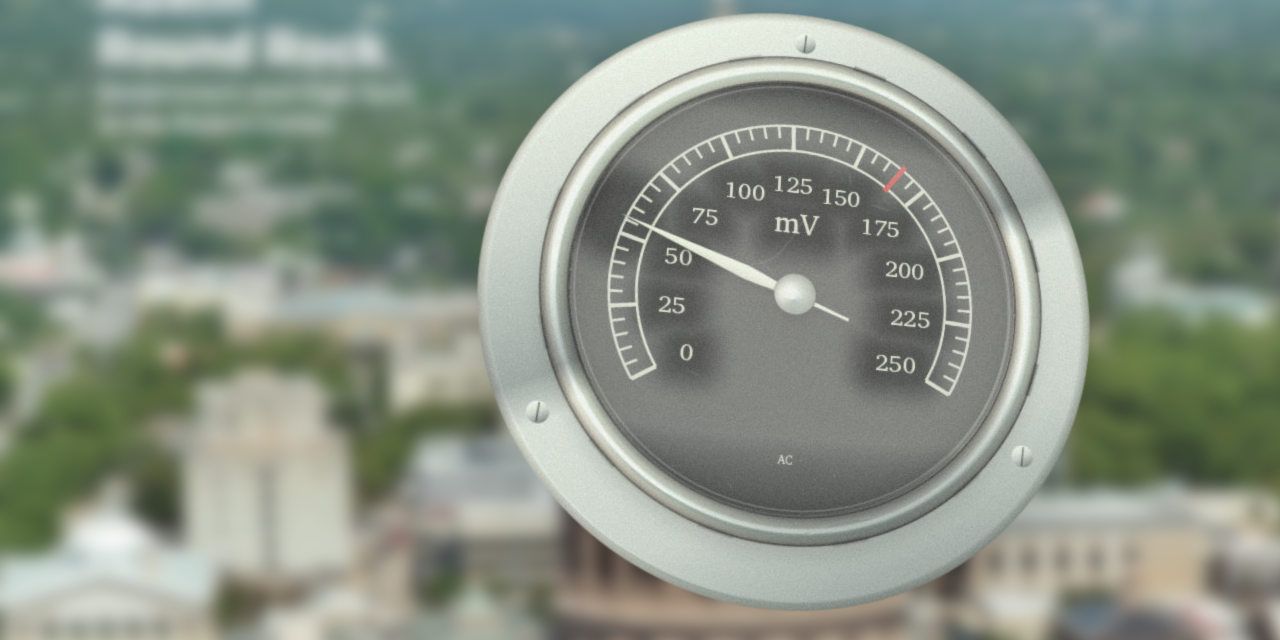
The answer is 55 mV
